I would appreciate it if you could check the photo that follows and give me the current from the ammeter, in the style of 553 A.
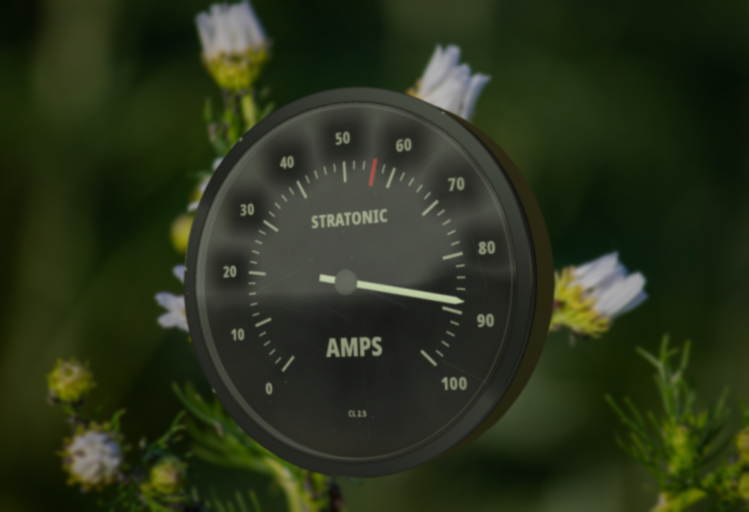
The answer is 88 A
